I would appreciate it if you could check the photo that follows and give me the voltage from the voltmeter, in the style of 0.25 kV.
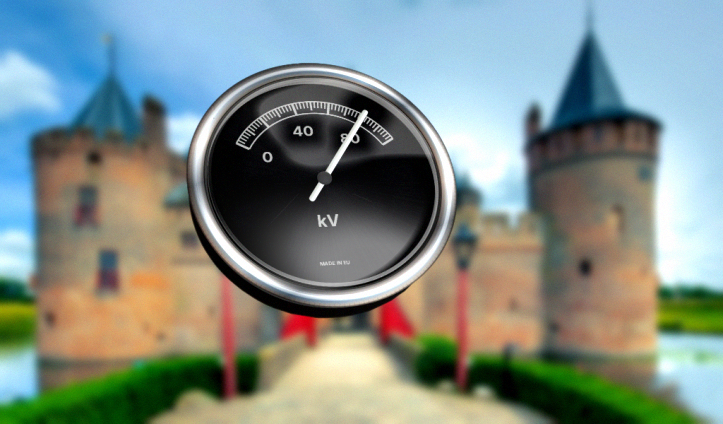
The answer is 80 kV
